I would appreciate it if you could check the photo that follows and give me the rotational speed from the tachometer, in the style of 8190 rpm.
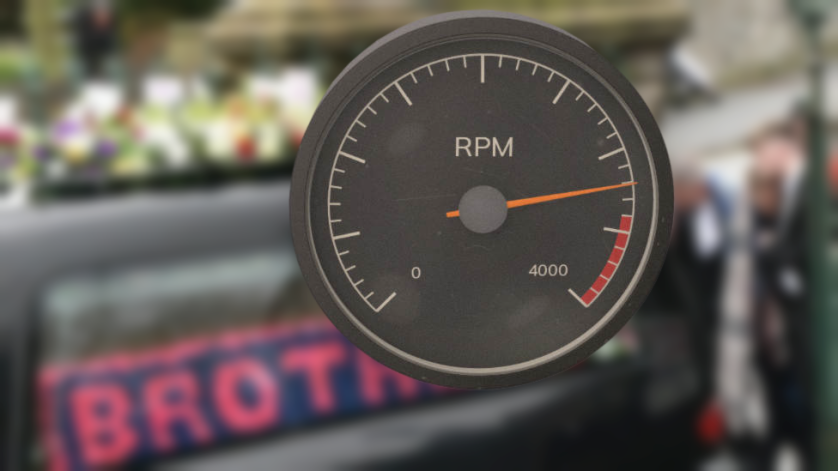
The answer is 3200 rpm
